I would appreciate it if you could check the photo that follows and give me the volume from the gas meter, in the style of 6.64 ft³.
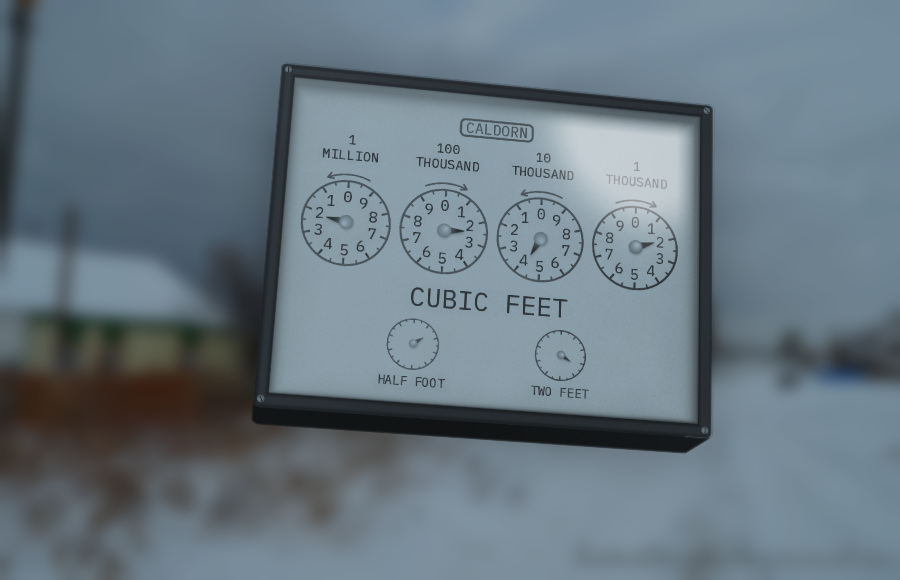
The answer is 224200 ft³
